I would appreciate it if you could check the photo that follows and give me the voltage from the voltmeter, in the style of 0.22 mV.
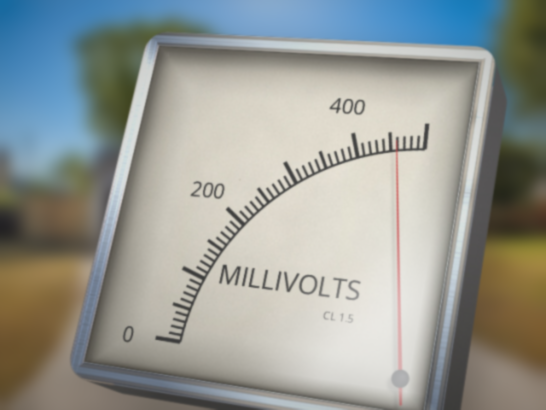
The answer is 460 mV
